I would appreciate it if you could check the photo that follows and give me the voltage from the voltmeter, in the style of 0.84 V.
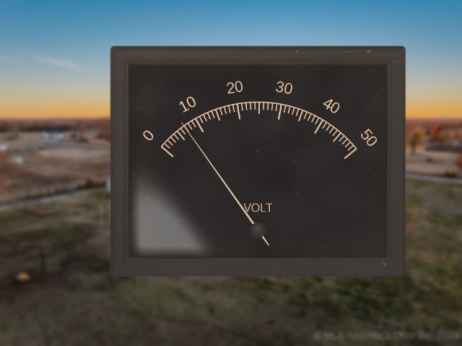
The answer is 7 V
